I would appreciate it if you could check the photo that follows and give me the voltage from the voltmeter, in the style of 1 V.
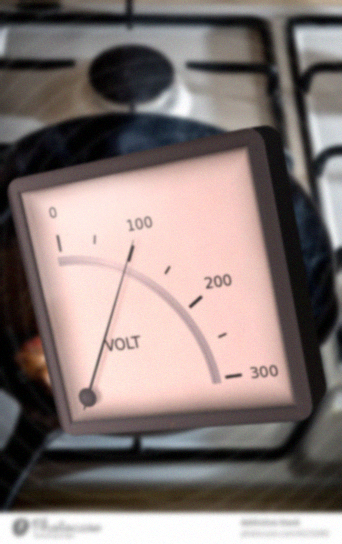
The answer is 100 V
